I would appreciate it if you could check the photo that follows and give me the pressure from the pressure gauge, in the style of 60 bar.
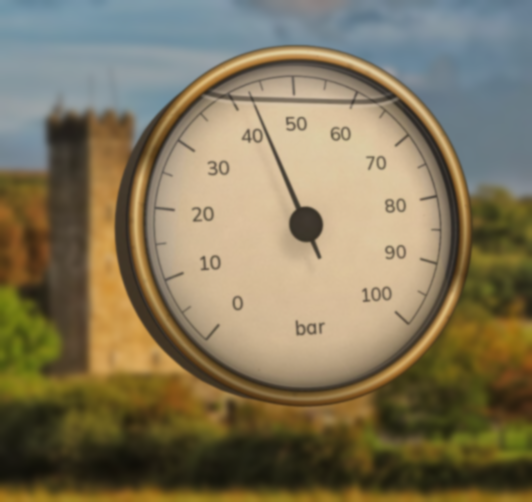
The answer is 42.5 bar
